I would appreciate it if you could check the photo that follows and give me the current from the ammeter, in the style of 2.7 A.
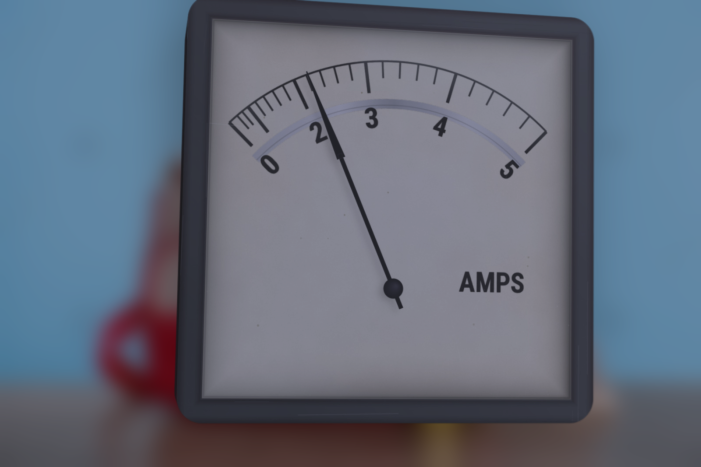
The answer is 2.2 A
